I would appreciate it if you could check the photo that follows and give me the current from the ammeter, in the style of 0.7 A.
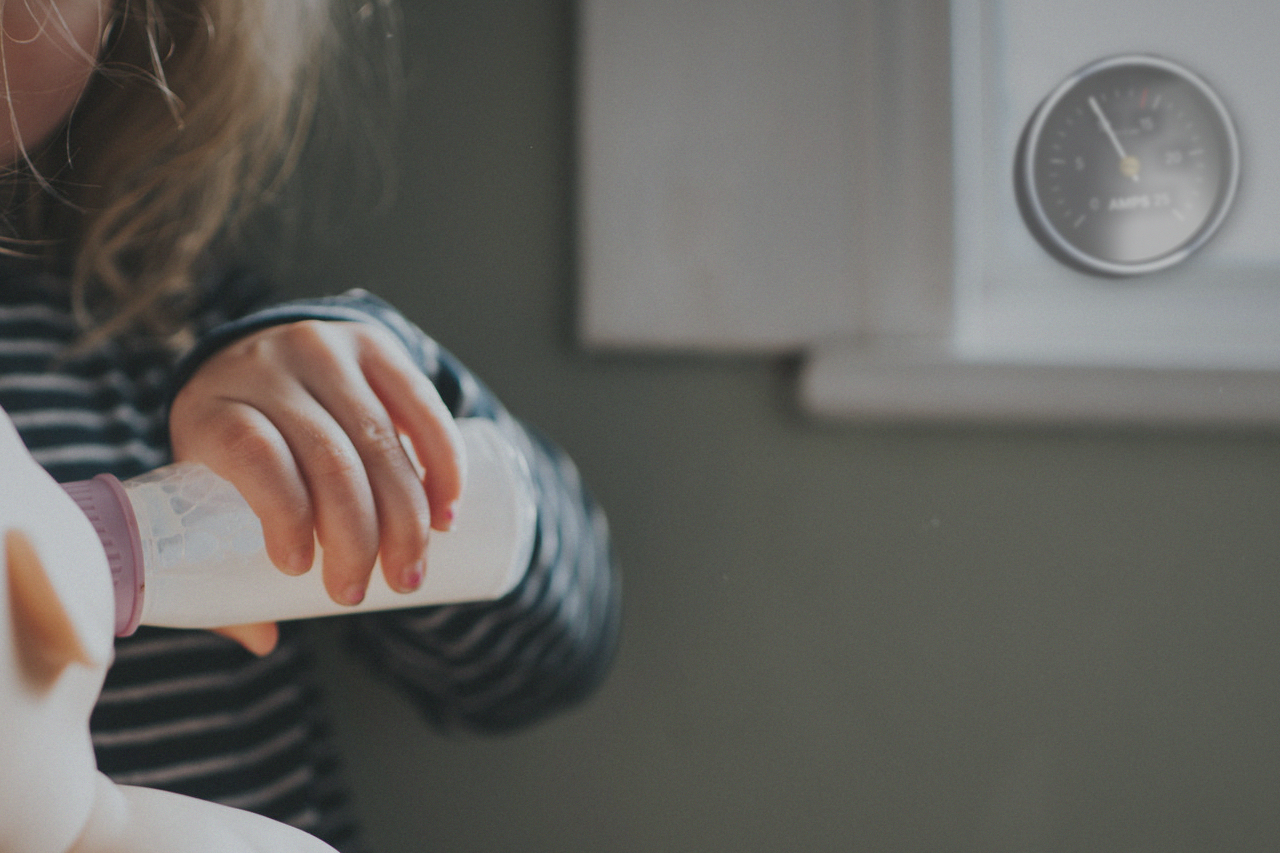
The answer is 10 A
